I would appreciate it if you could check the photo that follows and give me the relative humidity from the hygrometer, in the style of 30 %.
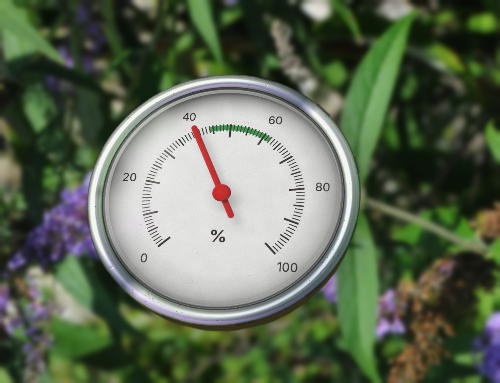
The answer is 40 %
